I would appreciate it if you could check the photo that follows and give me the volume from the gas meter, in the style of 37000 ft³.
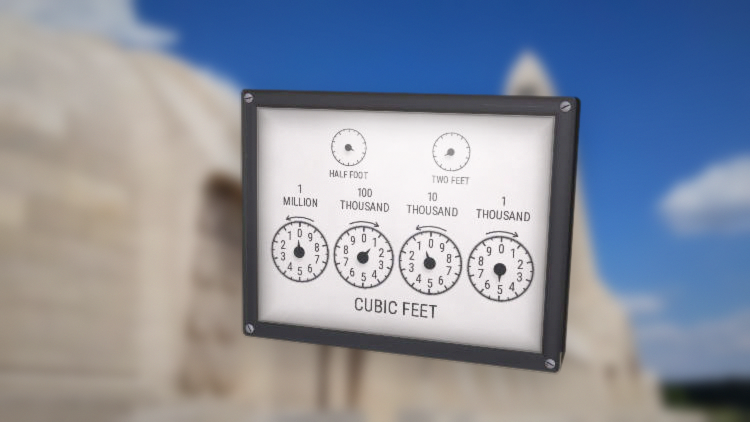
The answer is 10500 ft³
